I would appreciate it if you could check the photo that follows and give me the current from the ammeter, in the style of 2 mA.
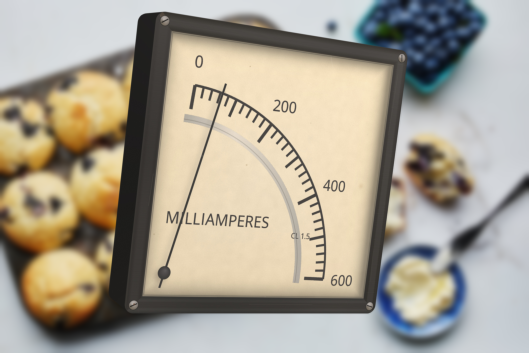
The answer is 60 mA
